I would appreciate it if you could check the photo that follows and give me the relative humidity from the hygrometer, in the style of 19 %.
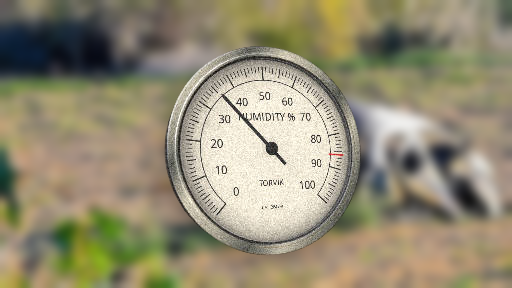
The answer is 35 %
